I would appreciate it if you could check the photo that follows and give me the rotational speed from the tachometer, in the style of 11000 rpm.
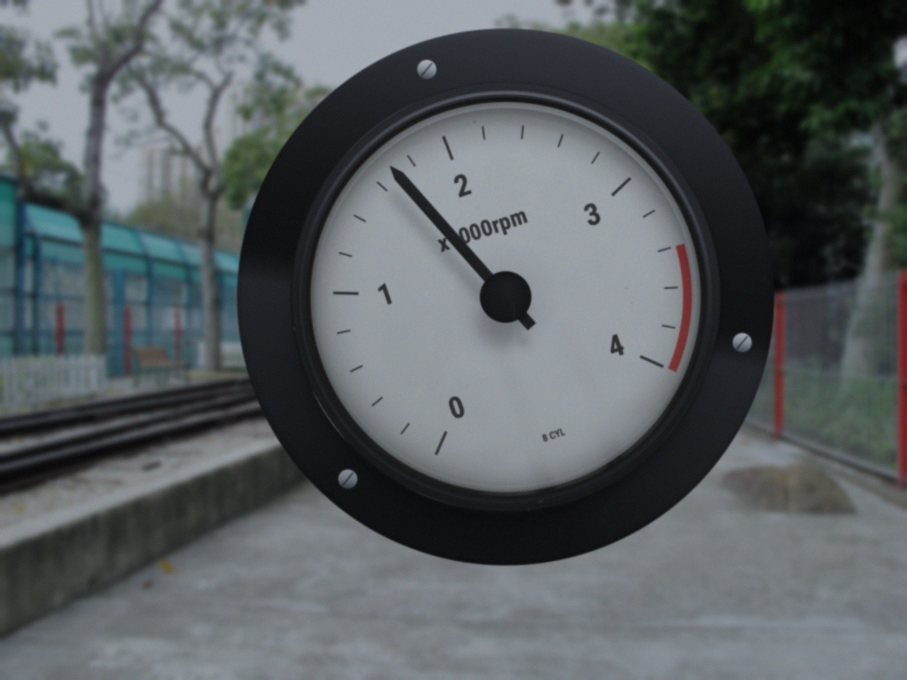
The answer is 1700 rpm
